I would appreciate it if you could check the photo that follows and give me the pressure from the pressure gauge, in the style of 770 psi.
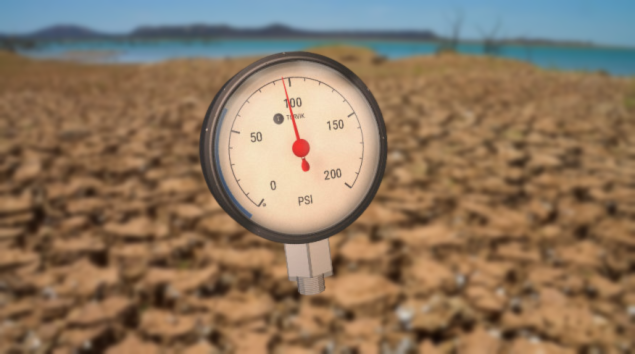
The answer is 95 psi
